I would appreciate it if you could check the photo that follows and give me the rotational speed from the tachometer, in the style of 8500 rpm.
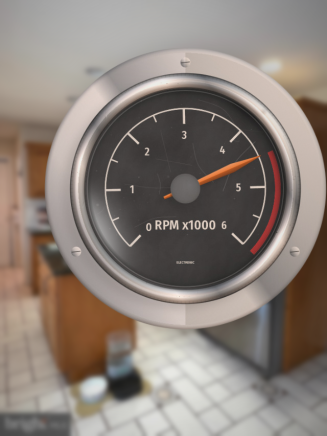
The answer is 4500 rpm
